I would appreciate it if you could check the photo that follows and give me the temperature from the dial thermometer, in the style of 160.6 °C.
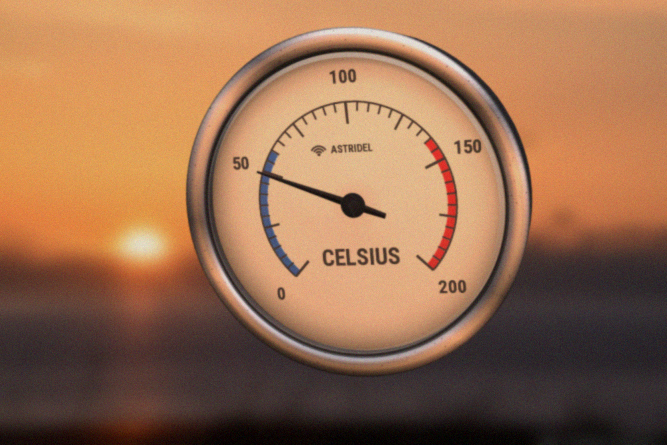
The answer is 50 °C
